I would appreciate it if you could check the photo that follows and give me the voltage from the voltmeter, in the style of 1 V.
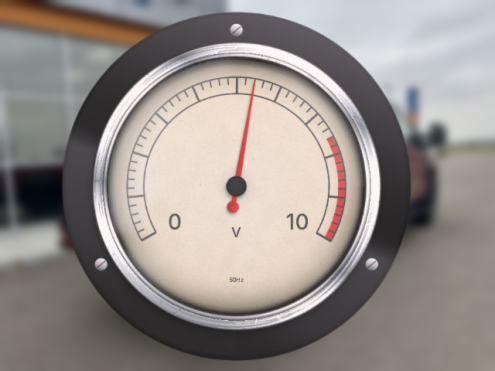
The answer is 5.4 V
